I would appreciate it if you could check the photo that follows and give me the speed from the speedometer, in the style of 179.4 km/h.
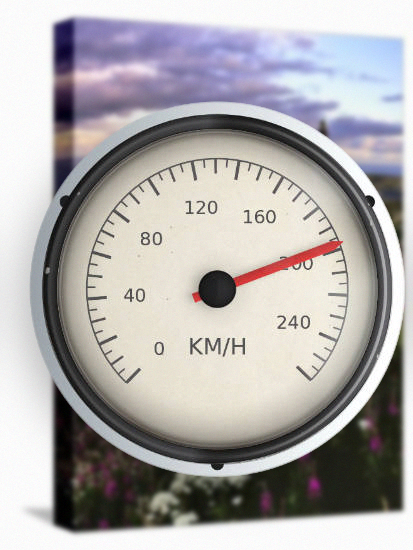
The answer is 197.5 km/h
